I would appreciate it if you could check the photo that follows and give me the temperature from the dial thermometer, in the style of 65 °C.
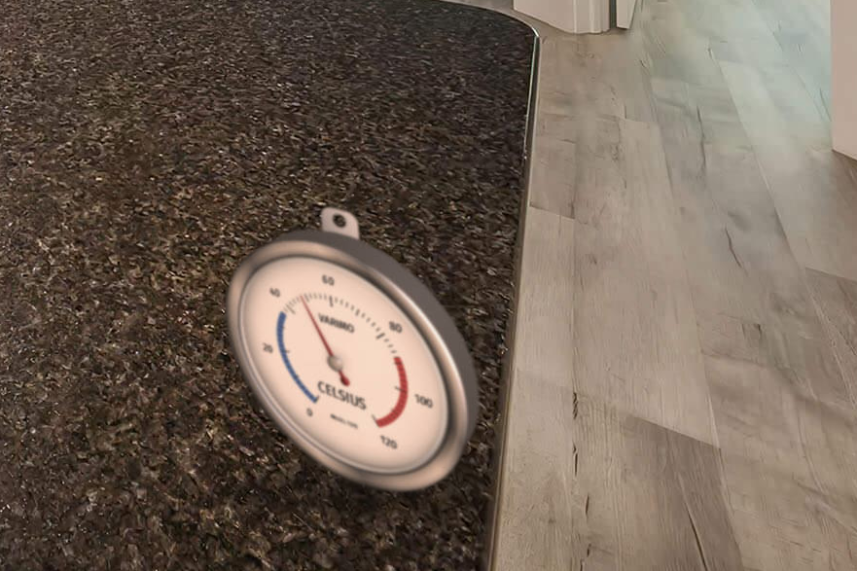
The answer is 50 °C
